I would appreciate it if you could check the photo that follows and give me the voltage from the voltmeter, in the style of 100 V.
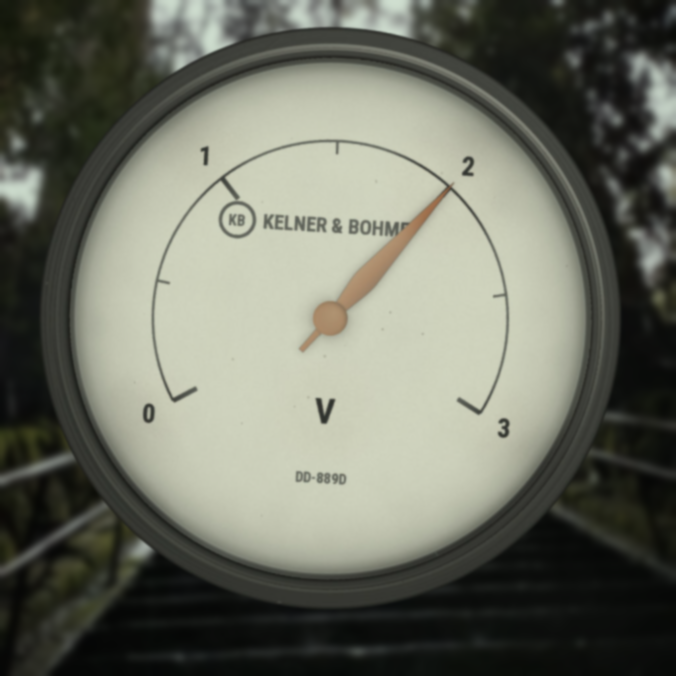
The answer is 2 V
